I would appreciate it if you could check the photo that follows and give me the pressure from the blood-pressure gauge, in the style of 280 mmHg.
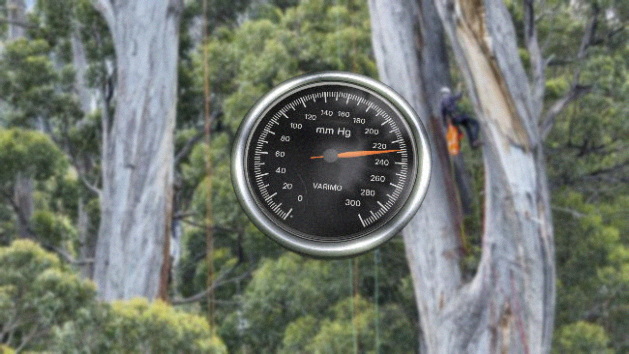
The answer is 230 mmHg
